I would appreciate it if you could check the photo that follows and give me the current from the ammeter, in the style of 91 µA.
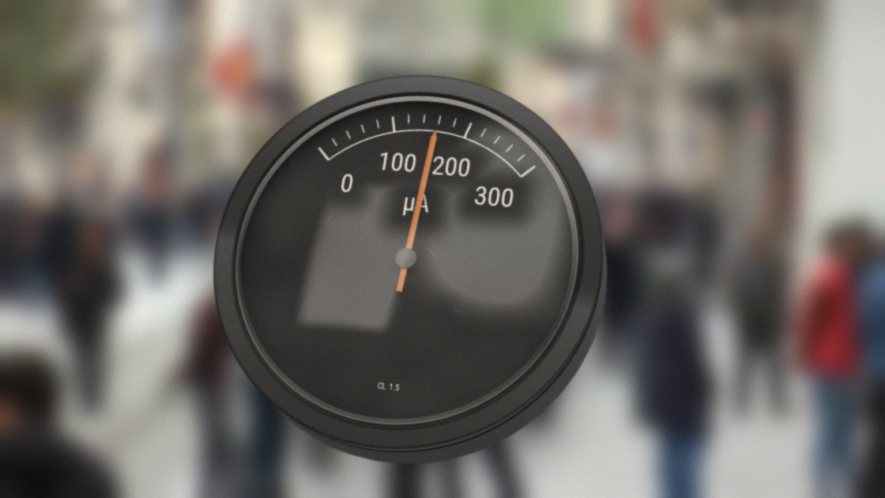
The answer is 160 µA
